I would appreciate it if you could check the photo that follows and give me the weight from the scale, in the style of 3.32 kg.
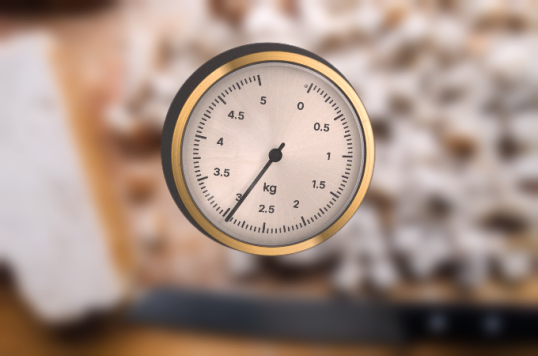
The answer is 2.95 kg
